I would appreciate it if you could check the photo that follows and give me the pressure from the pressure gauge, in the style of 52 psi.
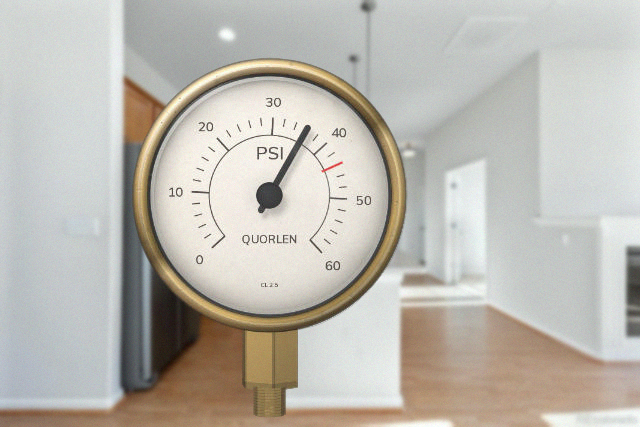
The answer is 36 psi
